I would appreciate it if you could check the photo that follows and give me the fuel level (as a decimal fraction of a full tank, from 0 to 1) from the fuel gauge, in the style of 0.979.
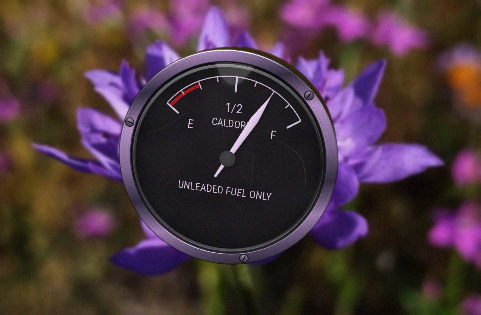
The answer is 0.75
